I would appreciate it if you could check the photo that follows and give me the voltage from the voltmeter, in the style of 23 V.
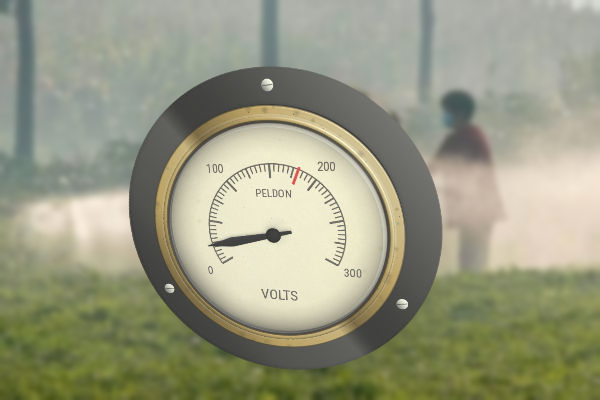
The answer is 25 V
